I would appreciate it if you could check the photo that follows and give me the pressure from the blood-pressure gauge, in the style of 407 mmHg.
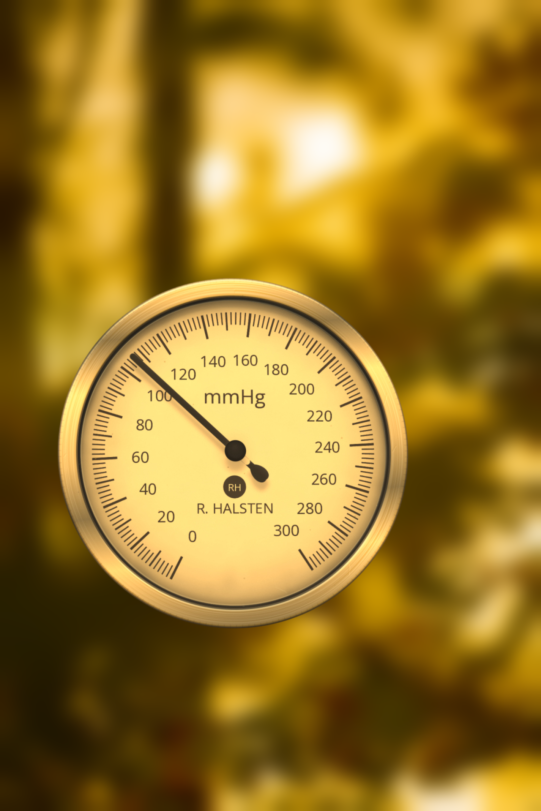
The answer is 106 mmHg
